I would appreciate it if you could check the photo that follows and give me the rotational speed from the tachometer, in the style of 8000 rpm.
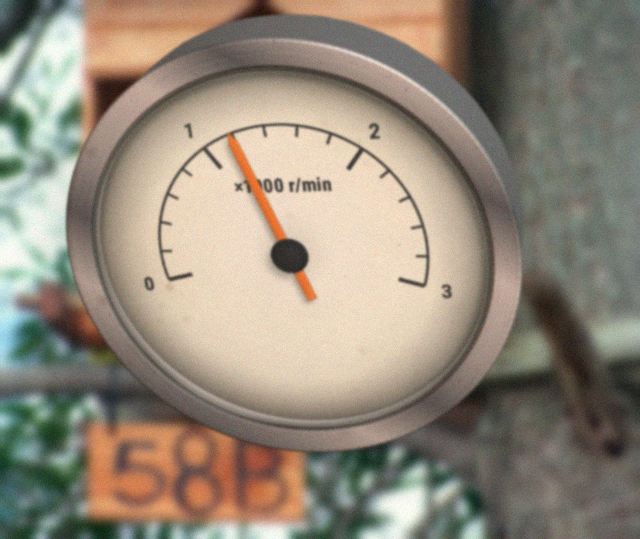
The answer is 1200 rpm
